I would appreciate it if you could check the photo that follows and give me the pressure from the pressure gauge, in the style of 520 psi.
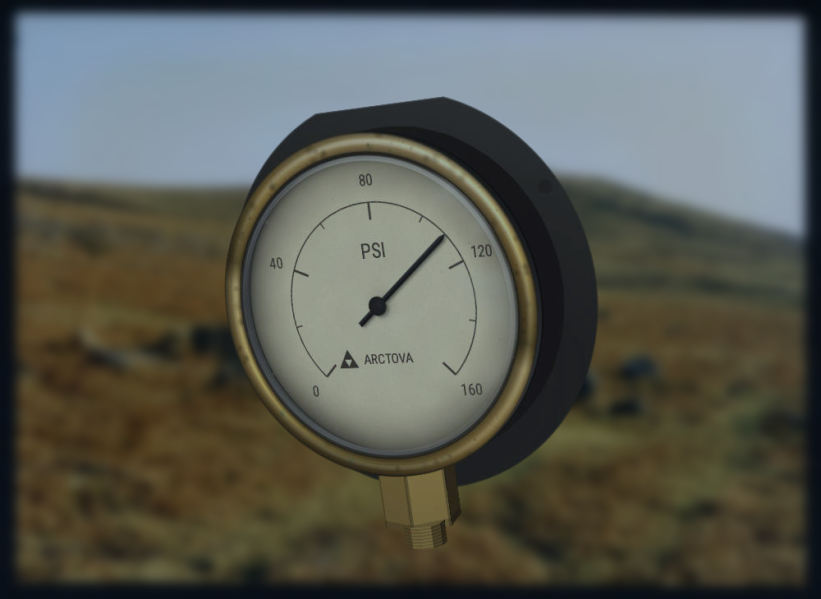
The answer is 110 psi
